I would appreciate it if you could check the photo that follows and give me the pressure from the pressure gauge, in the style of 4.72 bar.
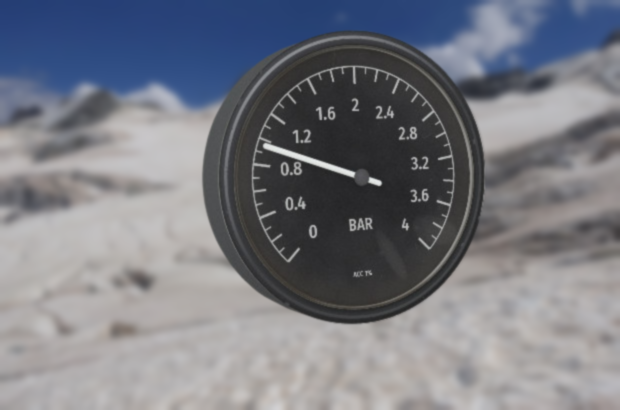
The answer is 0.95 bar
